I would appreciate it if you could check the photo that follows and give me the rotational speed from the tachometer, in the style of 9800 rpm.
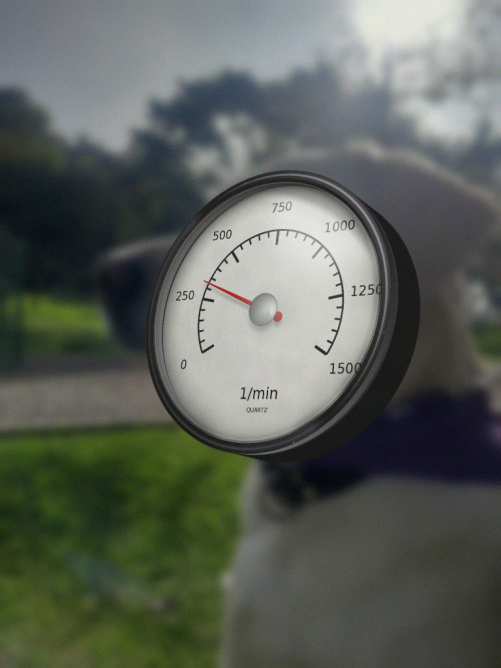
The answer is 325 rpm
